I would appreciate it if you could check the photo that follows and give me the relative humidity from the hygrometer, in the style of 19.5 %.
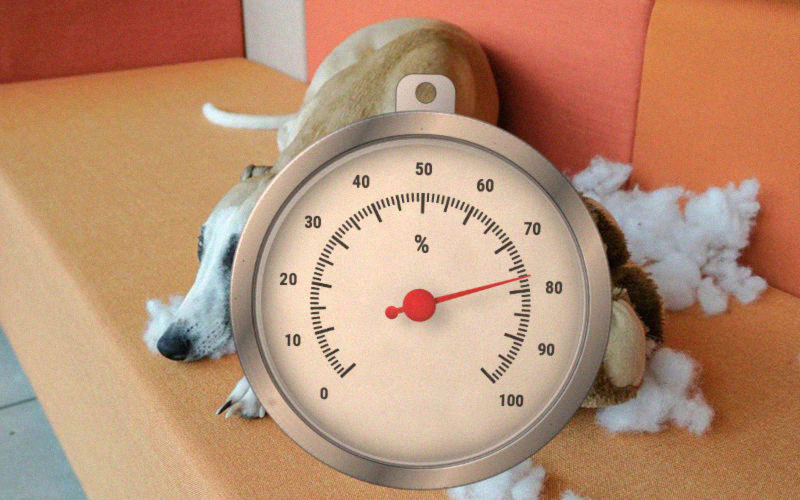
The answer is 77 %
